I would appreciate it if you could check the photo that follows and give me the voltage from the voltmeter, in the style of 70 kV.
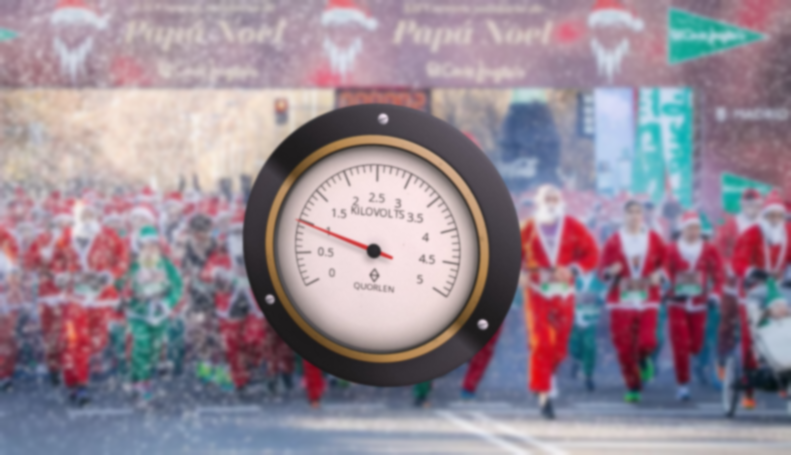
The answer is 1 kV
